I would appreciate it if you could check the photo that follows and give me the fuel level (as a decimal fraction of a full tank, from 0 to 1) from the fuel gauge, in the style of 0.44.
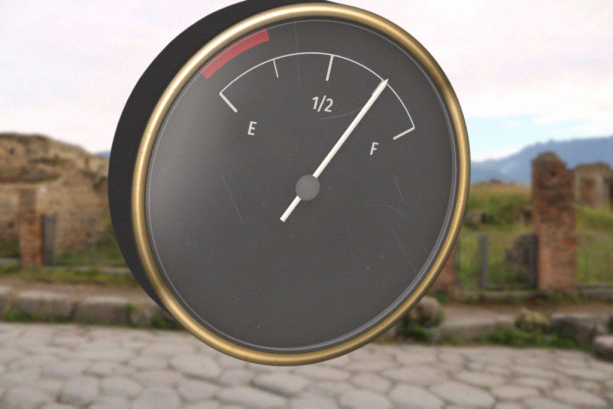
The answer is 0.75
